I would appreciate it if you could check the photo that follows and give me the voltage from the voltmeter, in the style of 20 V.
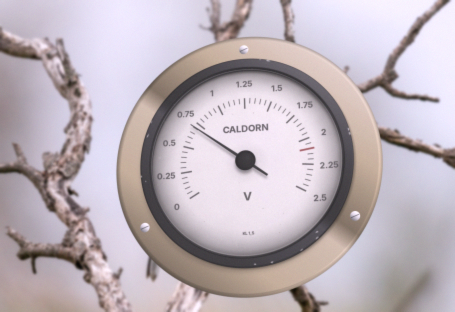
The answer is 0.7 V
